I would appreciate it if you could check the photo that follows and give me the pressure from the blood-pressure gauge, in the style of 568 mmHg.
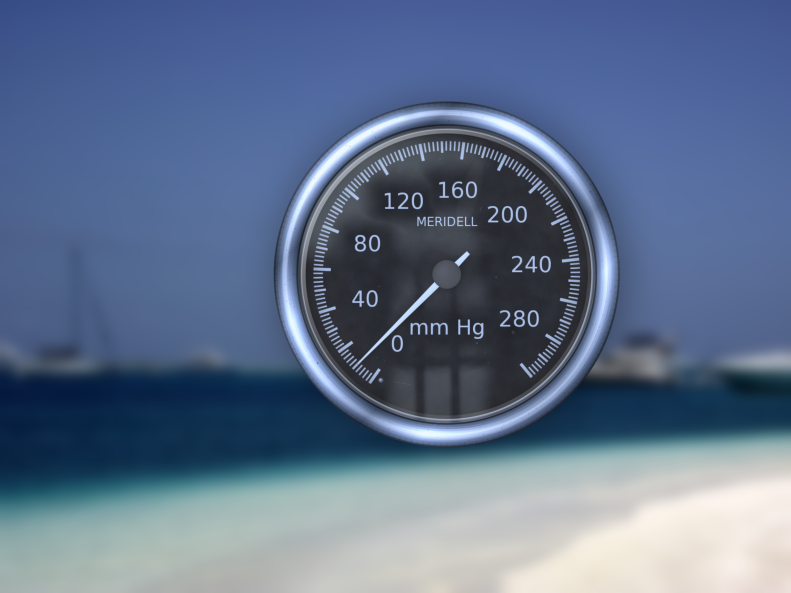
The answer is 10 mmHg
